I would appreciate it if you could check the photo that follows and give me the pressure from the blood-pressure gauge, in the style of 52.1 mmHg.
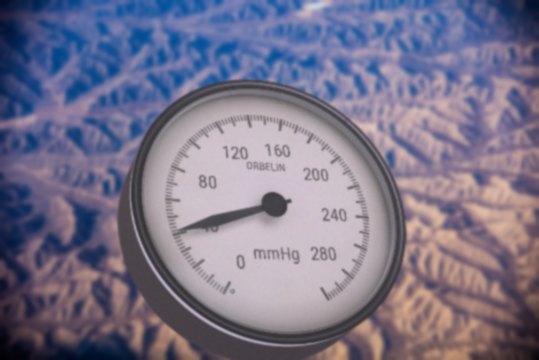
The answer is 40 mmHg
